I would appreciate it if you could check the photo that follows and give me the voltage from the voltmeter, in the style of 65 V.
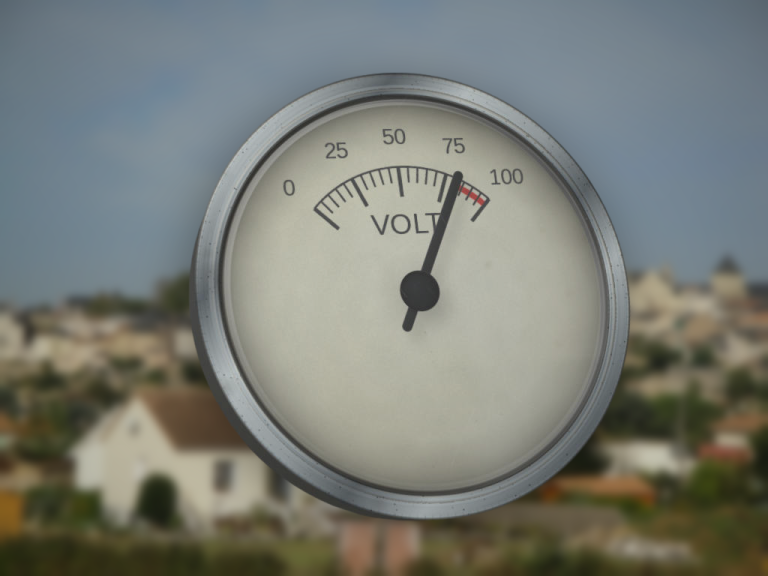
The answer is 80 V
